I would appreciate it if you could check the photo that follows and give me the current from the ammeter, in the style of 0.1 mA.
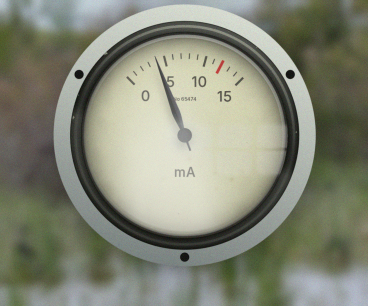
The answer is 4 mA
